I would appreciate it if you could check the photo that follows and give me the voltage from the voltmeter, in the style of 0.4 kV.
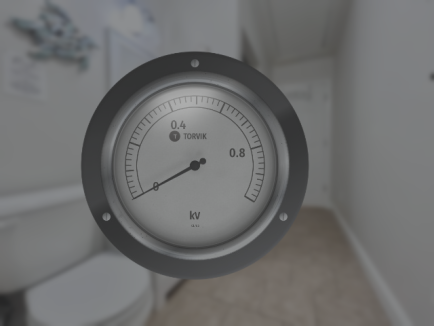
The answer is 0 kV
